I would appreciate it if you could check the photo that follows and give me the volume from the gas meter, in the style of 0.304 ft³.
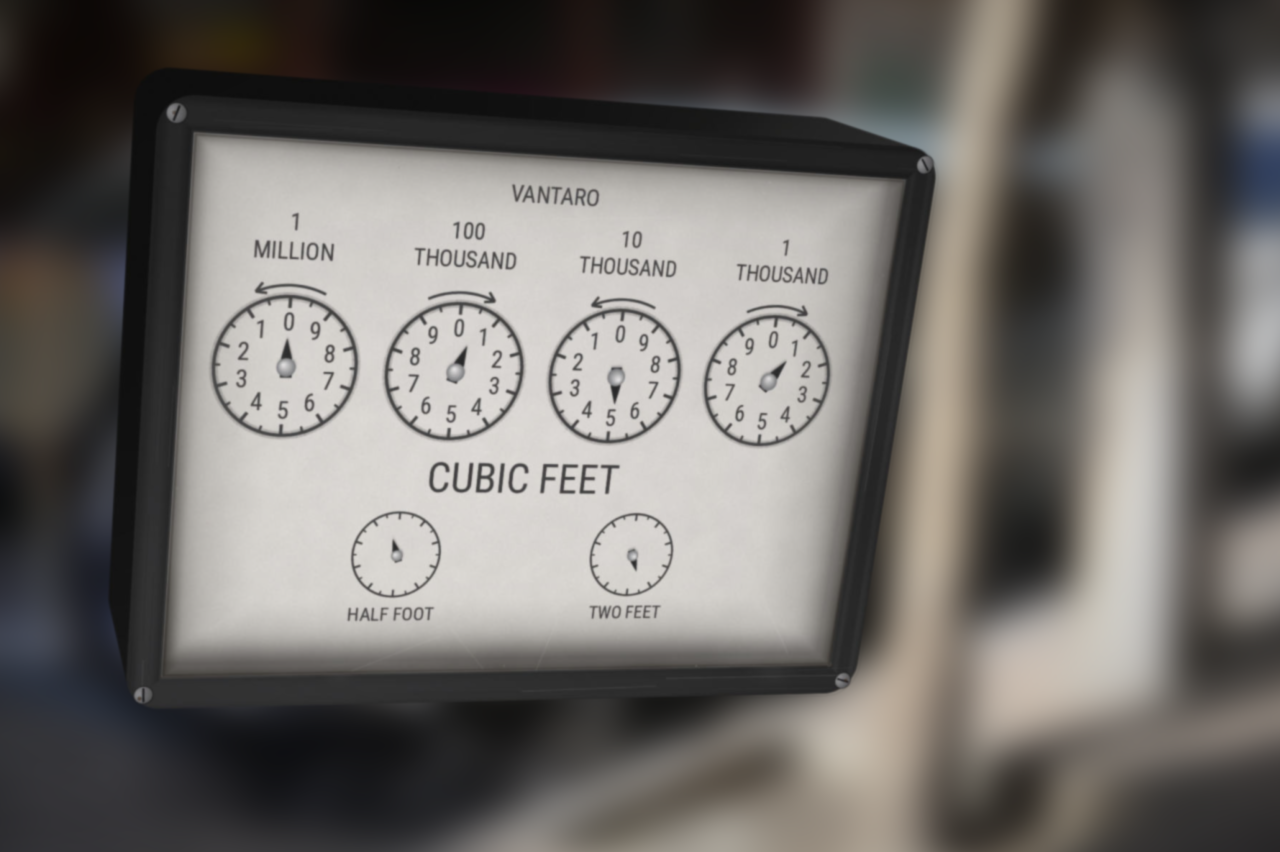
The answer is 5100 ft³
